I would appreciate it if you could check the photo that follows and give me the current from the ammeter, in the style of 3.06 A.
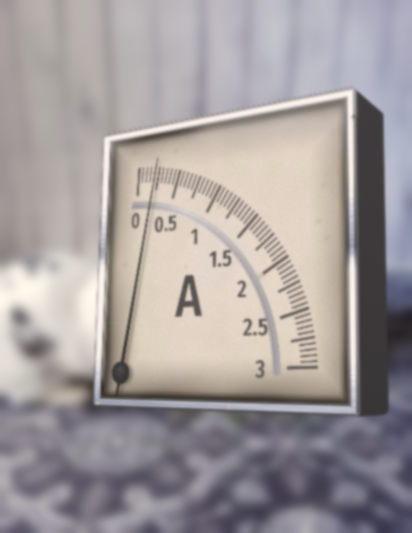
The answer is 0.25 A
